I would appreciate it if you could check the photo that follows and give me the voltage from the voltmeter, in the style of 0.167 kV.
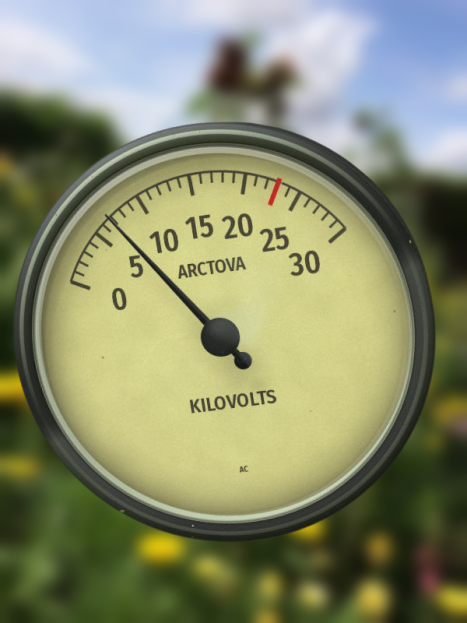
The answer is 7 kV
